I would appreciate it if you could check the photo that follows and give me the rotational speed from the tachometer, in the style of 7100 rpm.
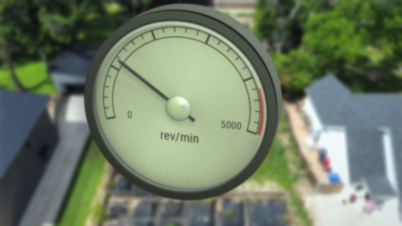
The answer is 1200 rpm
